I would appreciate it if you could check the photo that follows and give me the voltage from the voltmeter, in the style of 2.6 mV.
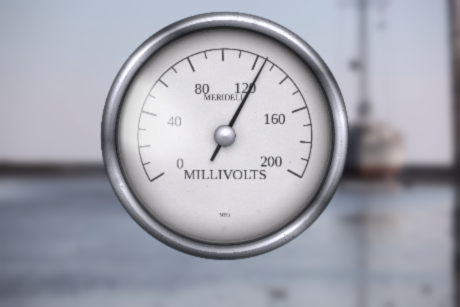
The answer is 125 mV
